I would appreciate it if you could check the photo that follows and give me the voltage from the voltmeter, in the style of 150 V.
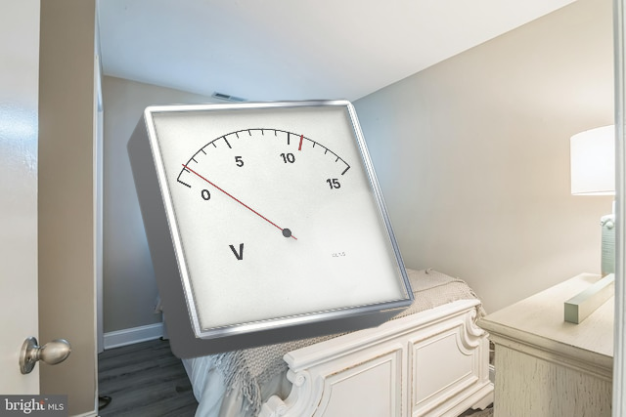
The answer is 1 V
